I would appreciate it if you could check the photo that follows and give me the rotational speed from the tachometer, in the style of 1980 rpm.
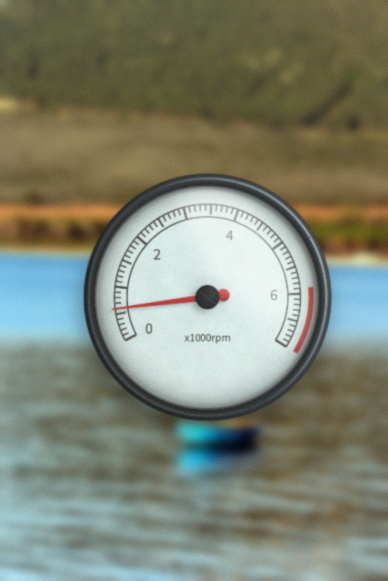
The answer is 600 rpm
